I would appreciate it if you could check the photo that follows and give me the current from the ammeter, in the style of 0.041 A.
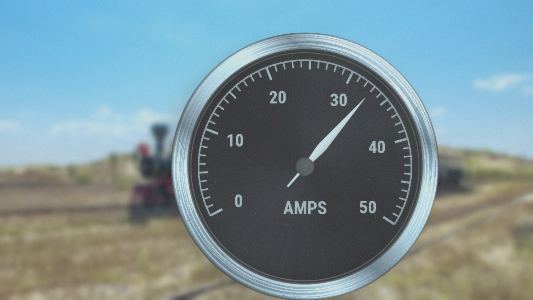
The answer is 33 A
